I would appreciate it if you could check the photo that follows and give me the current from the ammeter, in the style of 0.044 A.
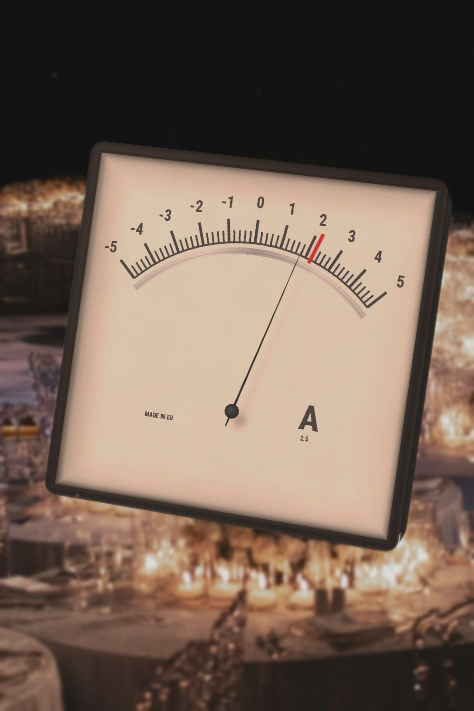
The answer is 1.8 A
